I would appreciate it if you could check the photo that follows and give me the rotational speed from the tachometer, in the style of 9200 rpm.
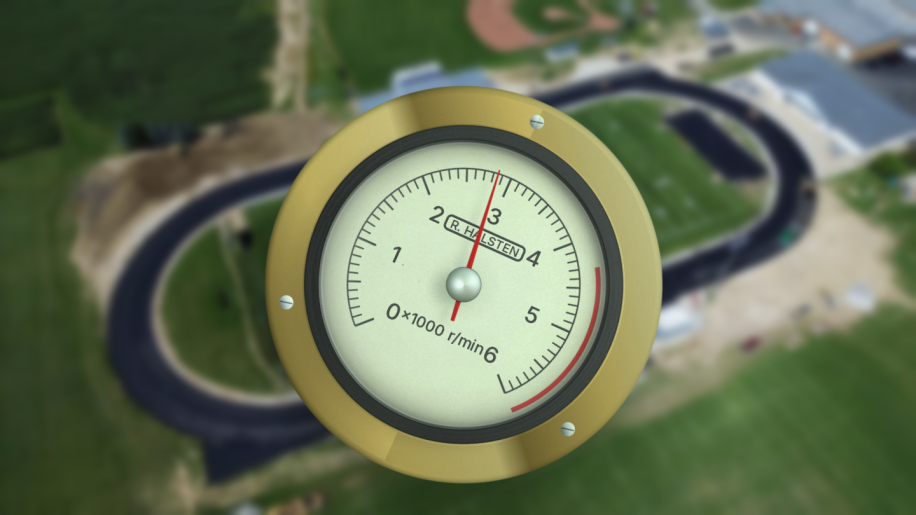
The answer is 2850 rpm
